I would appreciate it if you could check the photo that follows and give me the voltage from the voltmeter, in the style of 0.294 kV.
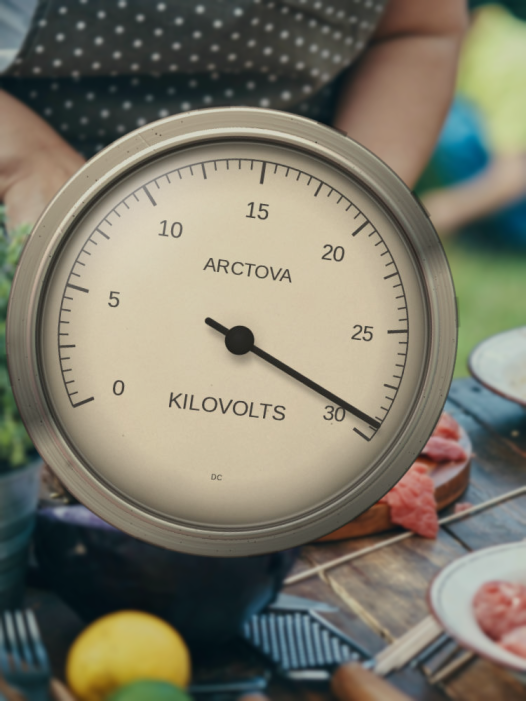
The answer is 29.25 kV
